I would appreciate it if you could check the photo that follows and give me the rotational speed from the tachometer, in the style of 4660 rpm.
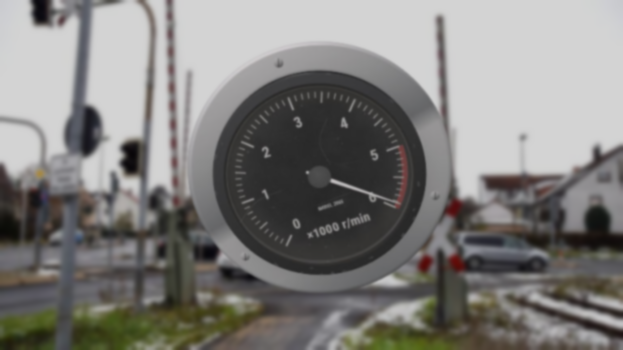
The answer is 5900 rpm
